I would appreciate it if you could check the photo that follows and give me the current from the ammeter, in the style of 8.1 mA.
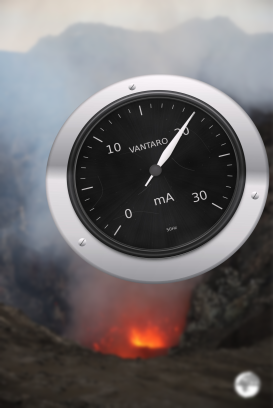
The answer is 20 mA
